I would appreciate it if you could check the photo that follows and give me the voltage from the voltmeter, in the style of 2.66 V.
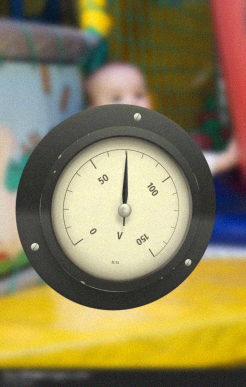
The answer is 70 V
